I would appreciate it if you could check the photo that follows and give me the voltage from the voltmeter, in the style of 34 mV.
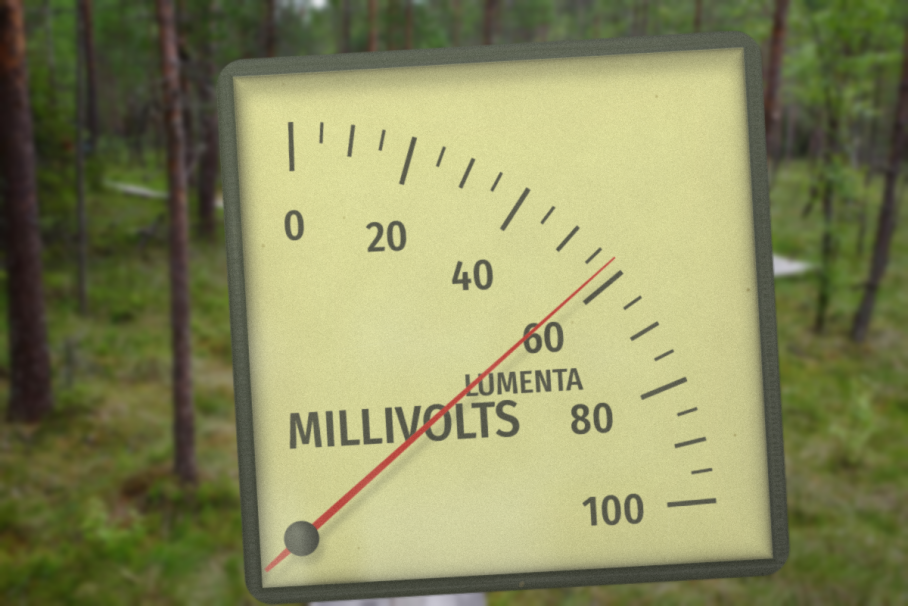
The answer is 57.5 mV
